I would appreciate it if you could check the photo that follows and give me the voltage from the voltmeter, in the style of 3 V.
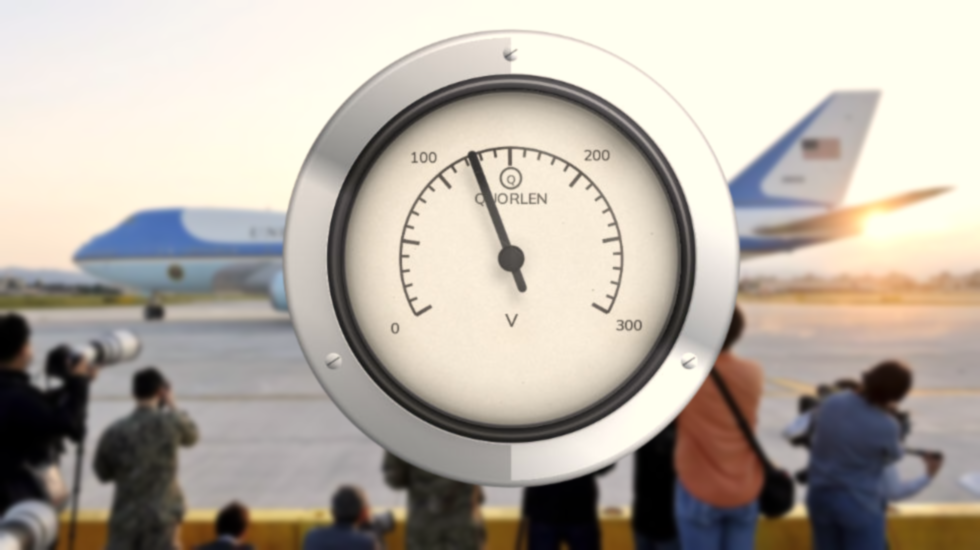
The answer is 125 V
